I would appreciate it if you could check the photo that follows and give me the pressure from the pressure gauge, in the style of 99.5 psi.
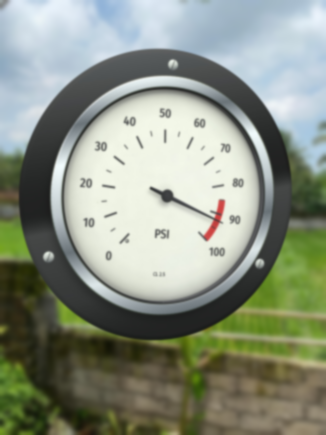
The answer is 92.5 psi
